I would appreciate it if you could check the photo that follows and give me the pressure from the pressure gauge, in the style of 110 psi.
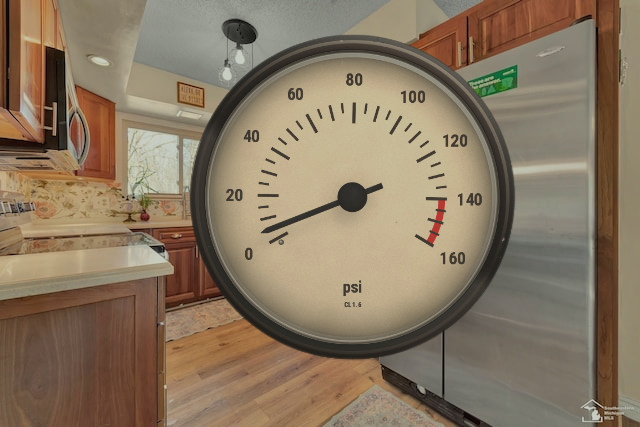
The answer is 5 psi
